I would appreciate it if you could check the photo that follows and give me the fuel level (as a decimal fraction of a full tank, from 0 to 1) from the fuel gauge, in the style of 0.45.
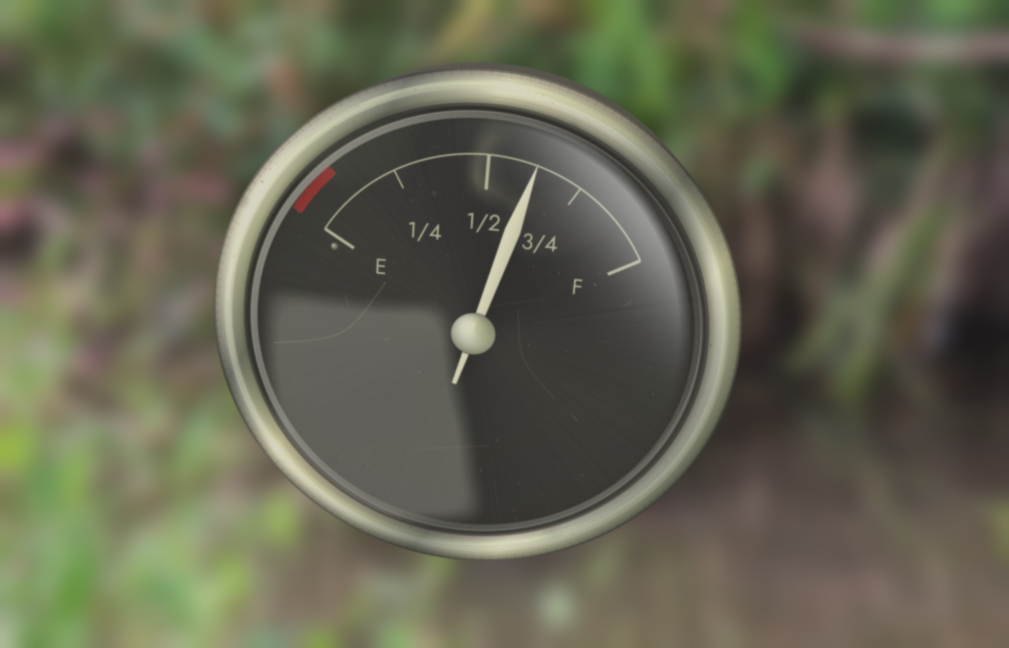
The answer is 0.625
